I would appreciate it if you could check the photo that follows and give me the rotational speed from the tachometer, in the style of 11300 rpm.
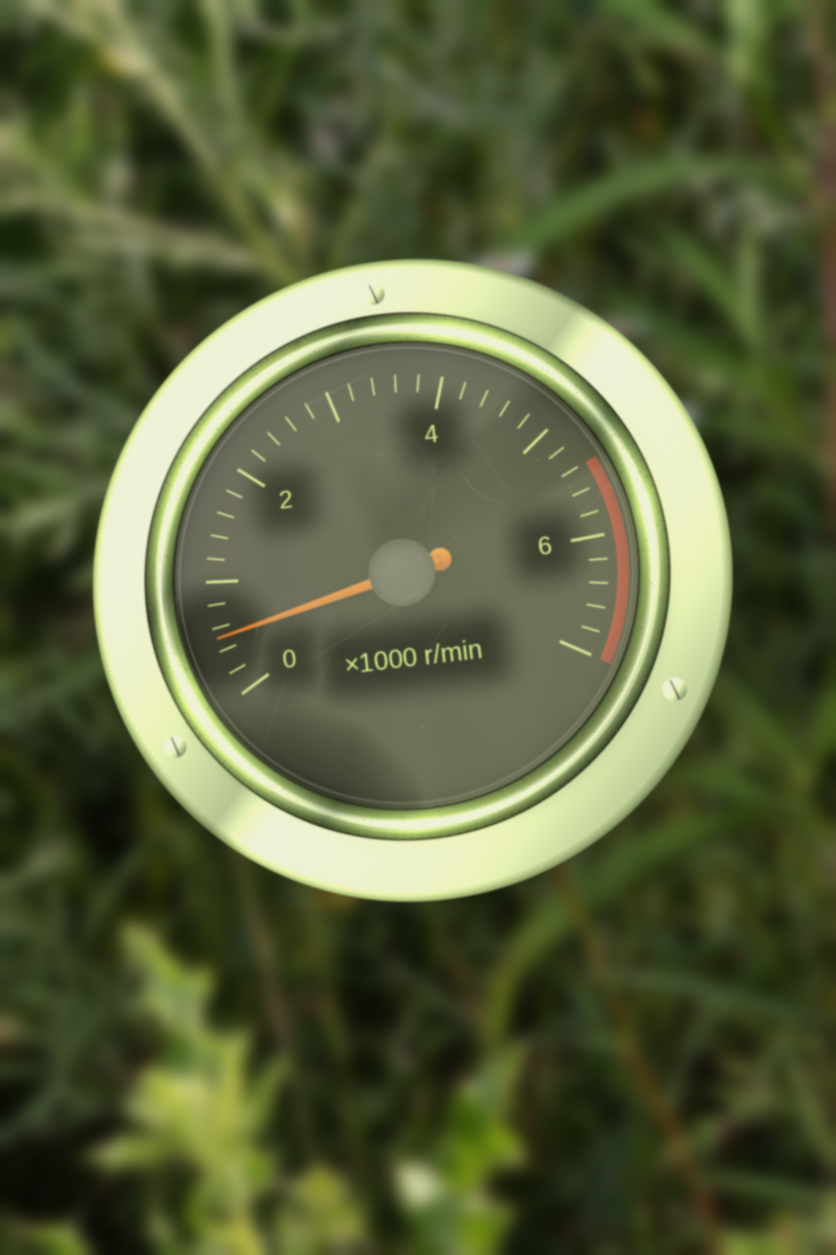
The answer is 500 rpm
